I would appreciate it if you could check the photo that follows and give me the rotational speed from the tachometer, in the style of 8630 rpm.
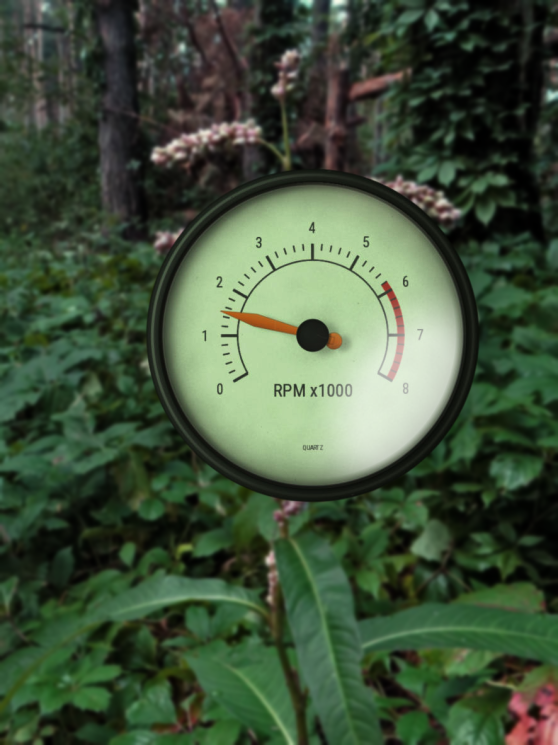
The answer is 1500 rpm
